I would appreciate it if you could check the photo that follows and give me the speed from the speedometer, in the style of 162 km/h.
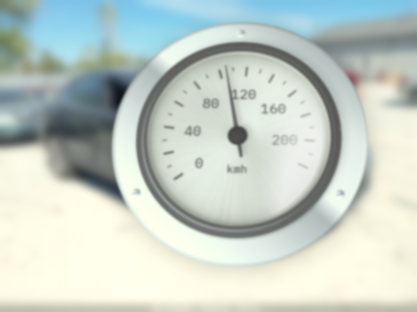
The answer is 105 km/h
